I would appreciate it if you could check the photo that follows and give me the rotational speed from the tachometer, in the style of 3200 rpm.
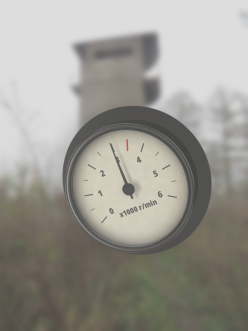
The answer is 3000 rpm
